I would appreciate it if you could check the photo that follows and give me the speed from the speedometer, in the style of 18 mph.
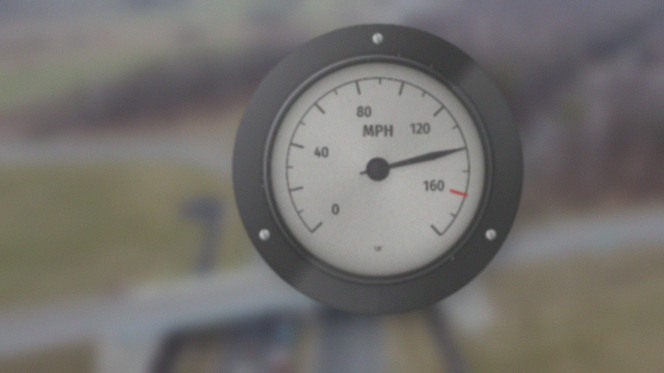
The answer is 140 mph
